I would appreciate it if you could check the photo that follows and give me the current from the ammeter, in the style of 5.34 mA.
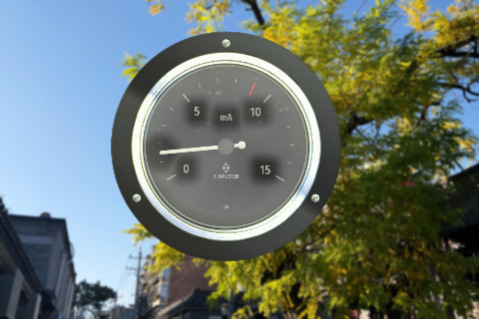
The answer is 1.5 mA
